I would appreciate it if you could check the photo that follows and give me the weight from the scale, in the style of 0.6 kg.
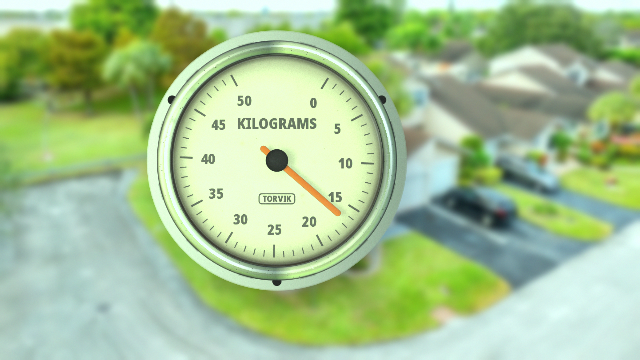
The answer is 16.5 kg
